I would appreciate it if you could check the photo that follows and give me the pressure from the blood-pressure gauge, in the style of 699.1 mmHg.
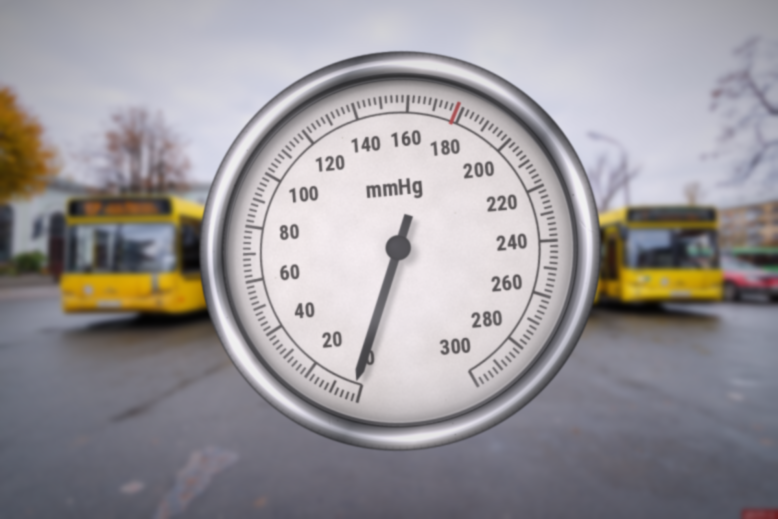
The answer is 2 mmHg
